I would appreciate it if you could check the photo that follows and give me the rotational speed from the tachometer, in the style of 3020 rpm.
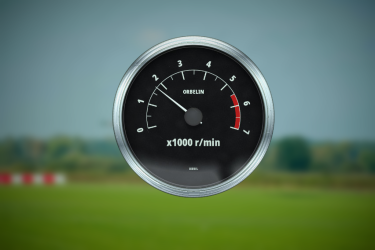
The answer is 1750 rpm
